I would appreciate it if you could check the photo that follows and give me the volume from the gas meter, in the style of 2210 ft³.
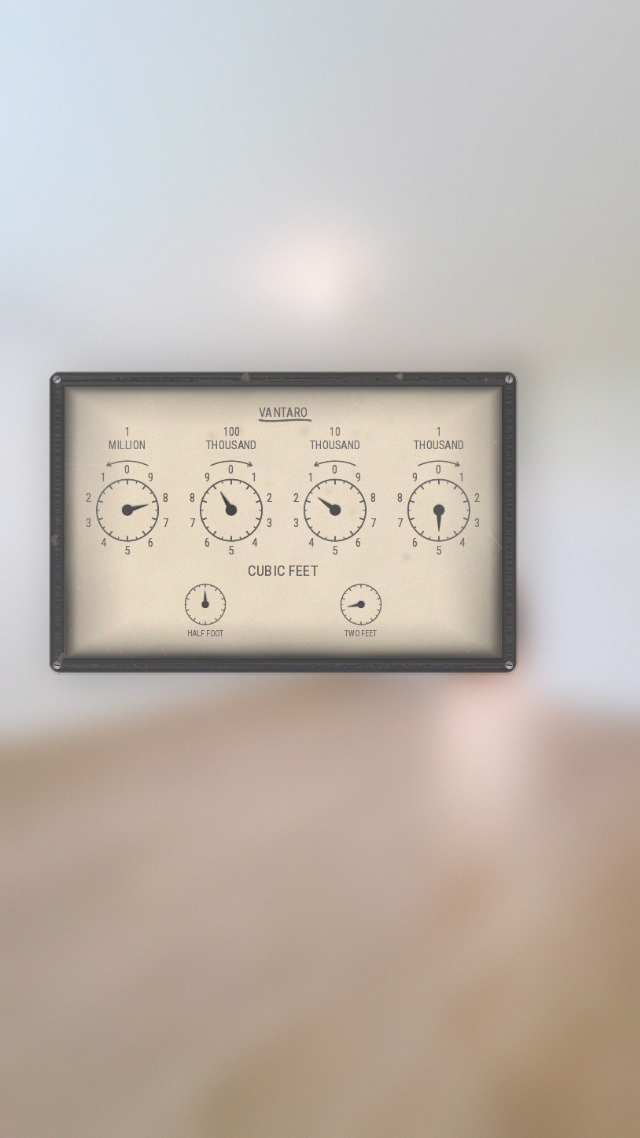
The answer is 791500 ft³
